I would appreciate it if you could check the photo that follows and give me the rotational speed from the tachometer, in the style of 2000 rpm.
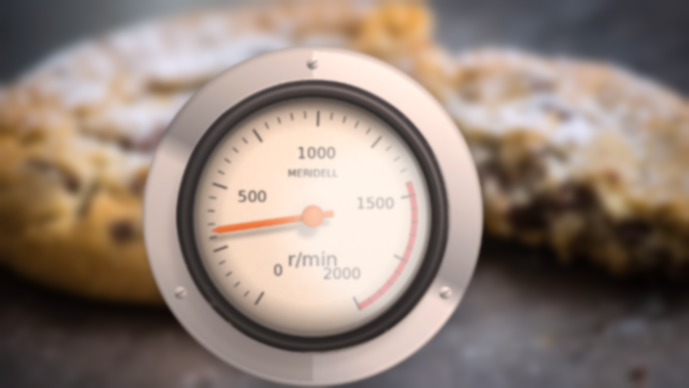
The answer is 325 rpm
